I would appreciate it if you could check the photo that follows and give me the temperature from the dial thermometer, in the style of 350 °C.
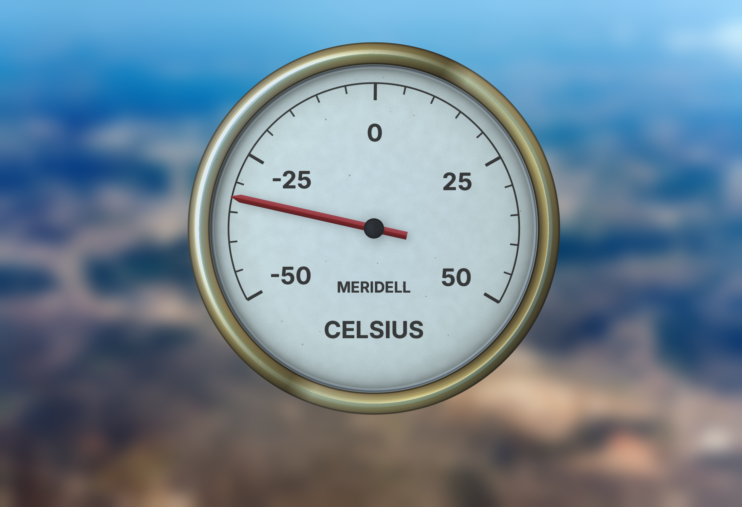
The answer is -32.5 °C
